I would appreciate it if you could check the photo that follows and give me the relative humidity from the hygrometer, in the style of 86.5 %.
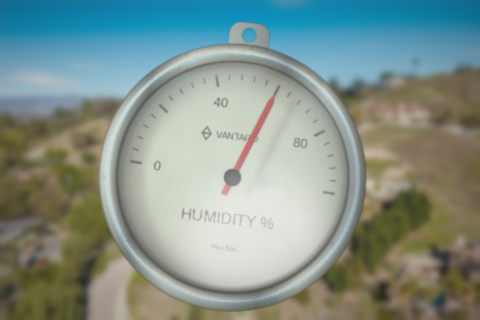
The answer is 60 %
